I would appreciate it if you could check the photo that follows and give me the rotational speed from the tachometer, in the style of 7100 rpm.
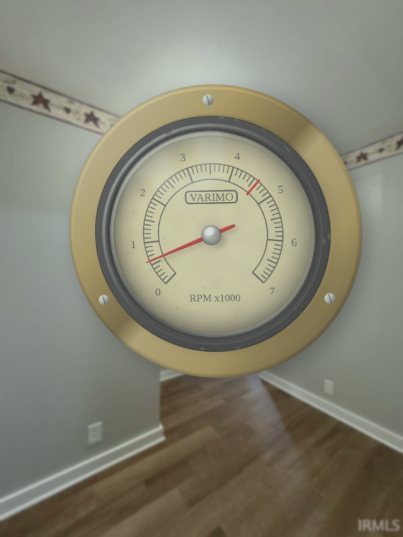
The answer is 600 rpm
